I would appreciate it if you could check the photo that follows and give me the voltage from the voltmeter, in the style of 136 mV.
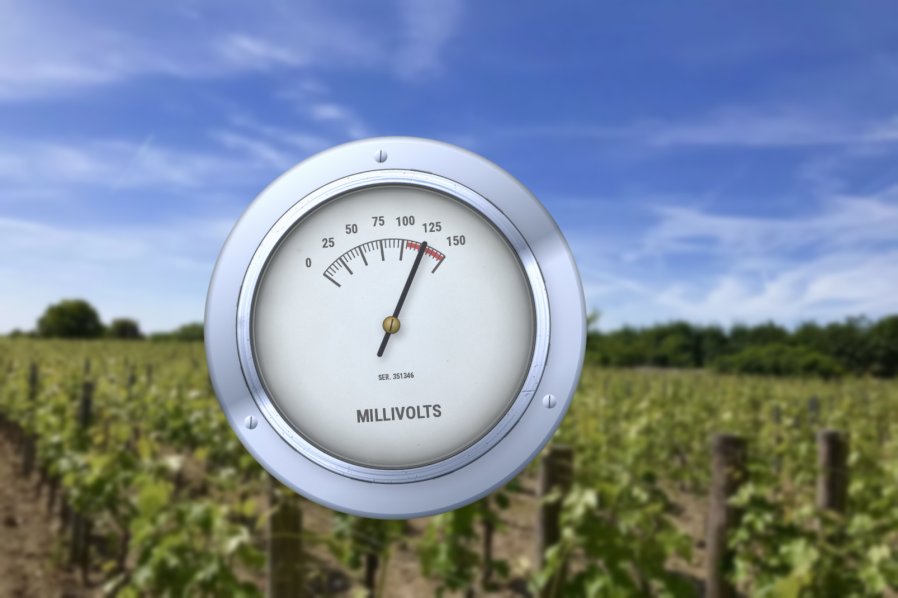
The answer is 125 mV
